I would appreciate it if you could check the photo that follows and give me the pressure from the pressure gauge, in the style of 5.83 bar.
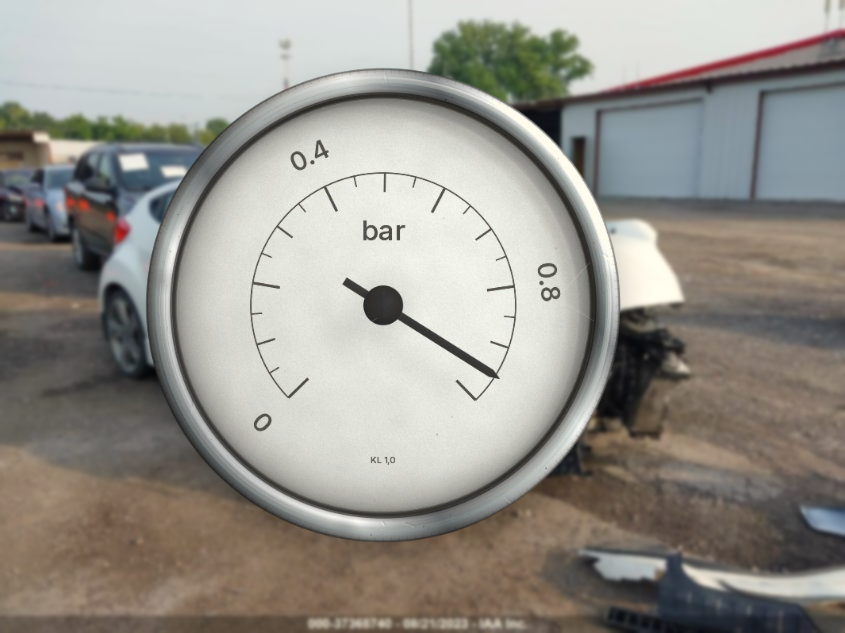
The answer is 0.95 bar
